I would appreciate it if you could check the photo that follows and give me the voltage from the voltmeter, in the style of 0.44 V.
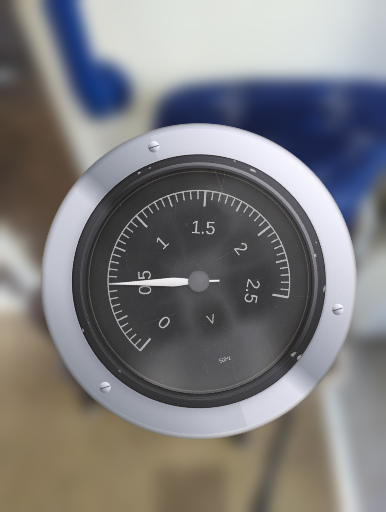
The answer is 0.5 V
